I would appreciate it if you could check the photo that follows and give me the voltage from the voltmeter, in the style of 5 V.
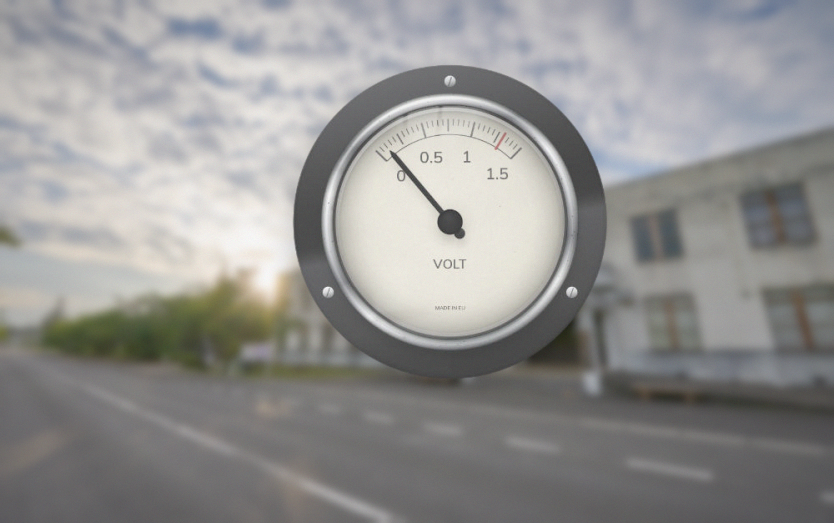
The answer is 0.1 V
